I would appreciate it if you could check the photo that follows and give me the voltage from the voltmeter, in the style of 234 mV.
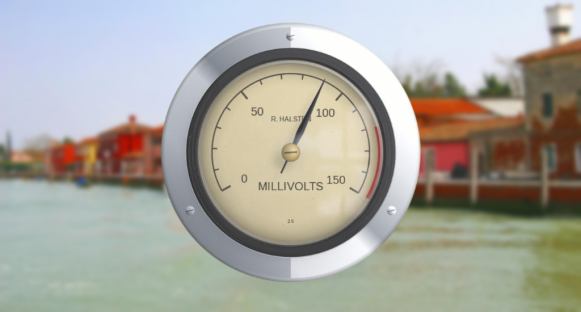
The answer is 90 mV
